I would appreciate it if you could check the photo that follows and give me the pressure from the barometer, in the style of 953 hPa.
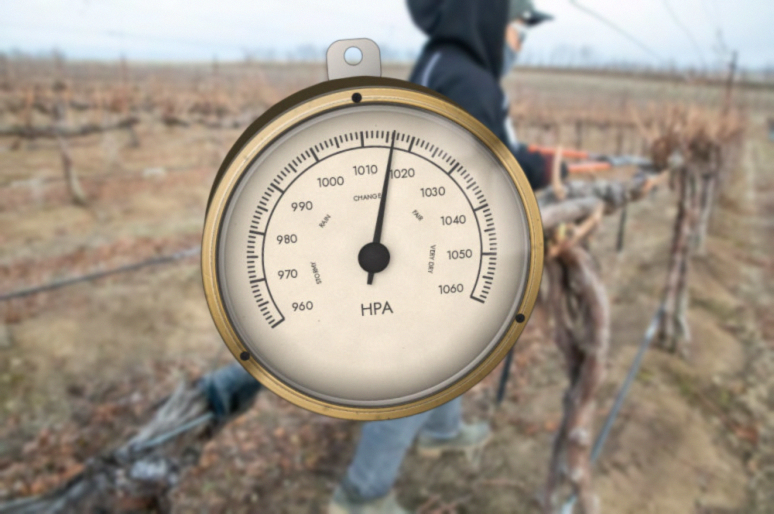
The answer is 1016 hPa
